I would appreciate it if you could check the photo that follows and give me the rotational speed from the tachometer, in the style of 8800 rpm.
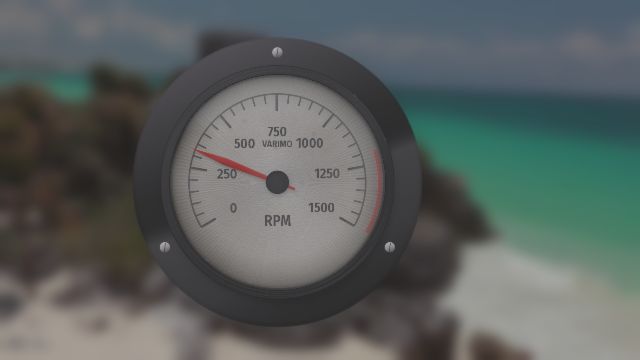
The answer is 325 rpm
